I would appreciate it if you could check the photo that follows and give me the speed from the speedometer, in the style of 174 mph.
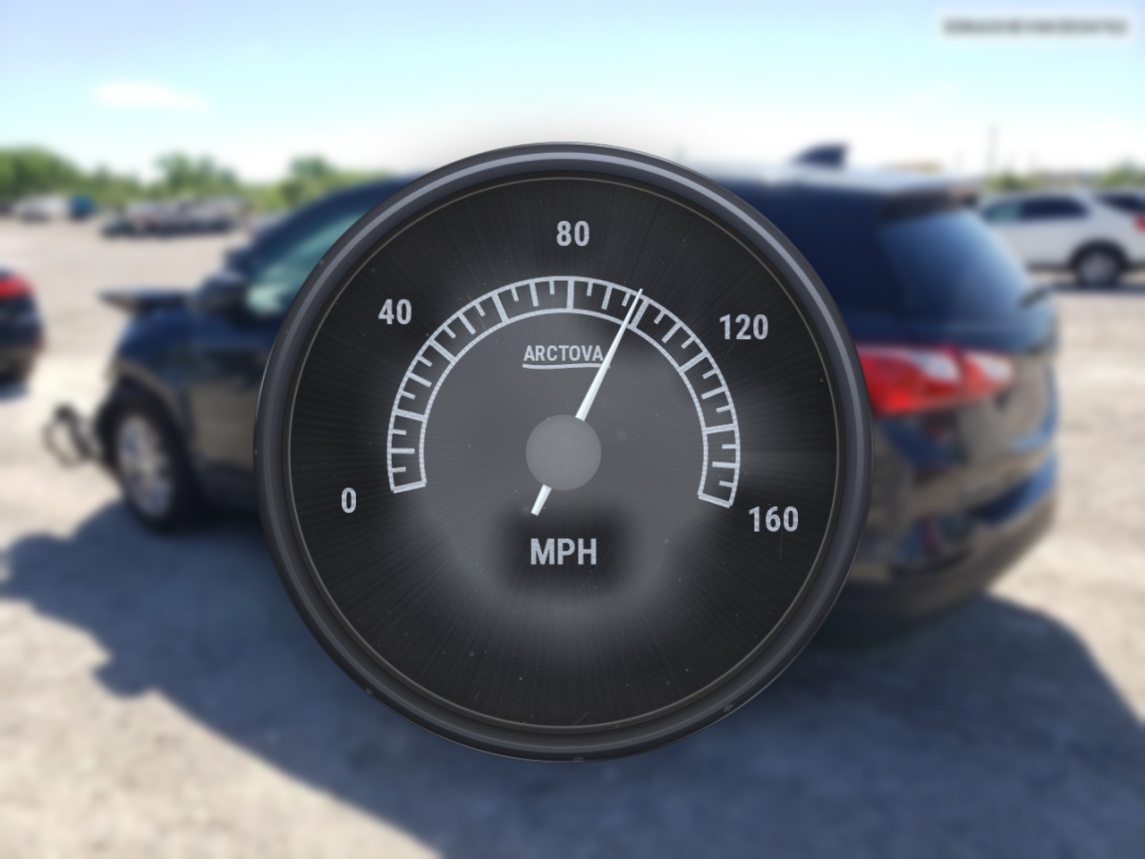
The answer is 97.5 mph
